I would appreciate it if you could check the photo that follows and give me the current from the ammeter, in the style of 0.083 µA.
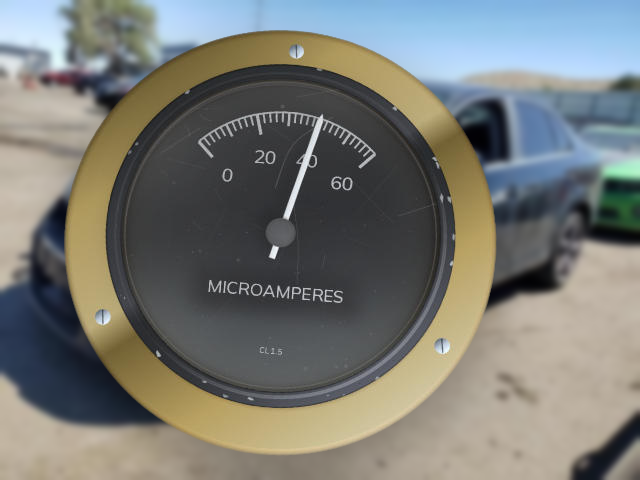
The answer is 40 µA
